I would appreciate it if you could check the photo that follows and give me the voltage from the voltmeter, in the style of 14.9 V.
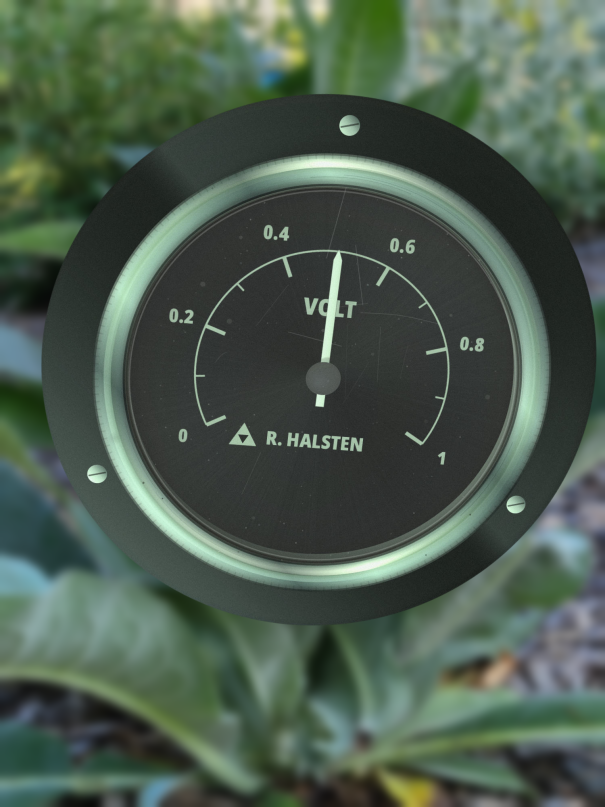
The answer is 0.5 V
